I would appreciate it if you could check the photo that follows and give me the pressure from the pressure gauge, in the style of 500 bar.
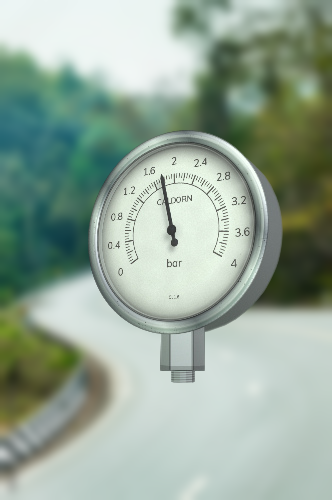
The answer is 1.8 bar
